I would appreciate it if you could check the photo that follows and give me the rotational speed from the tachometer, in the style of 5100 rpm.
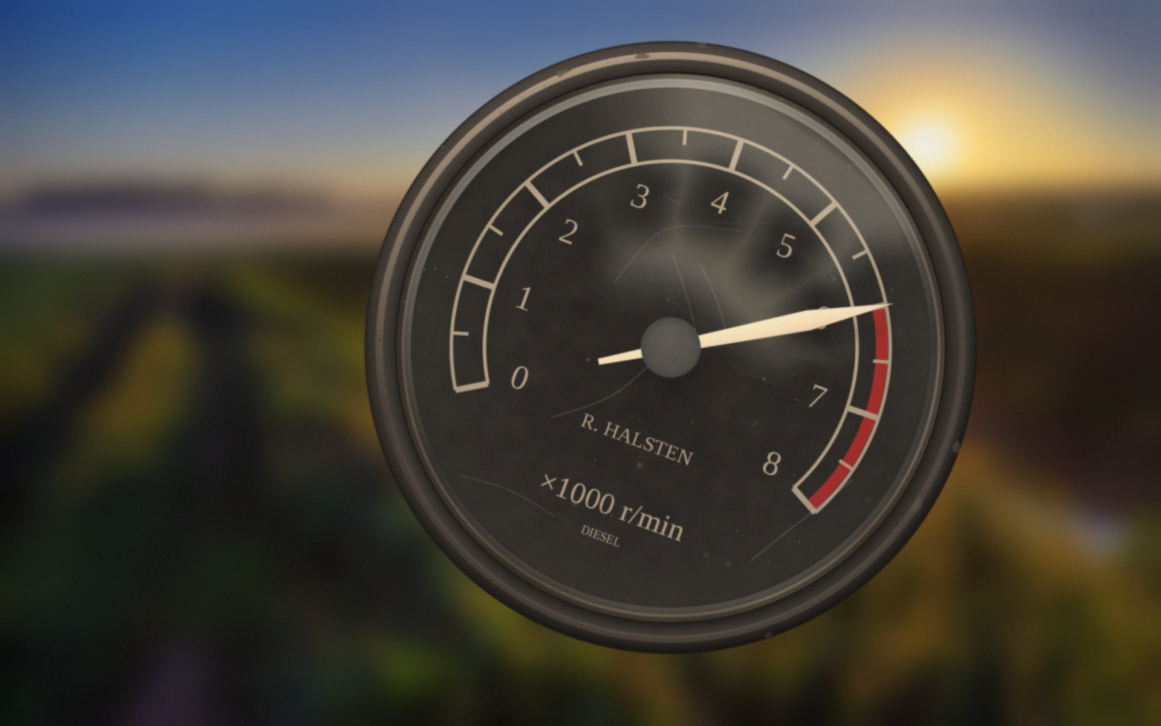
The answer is 6000 rpm
